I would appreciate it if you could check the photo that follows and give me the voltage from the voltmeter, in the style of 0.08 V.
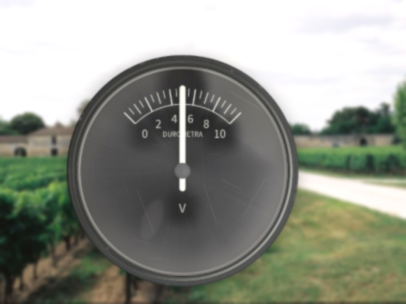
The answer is 5 V
